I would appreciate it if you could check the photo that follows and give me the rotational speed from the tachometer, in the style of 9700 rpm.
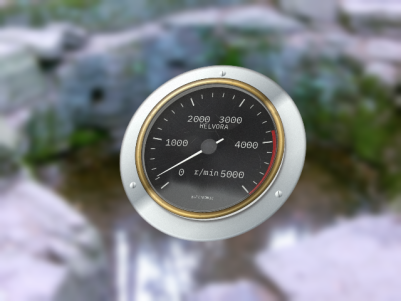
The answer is 200 rpm
